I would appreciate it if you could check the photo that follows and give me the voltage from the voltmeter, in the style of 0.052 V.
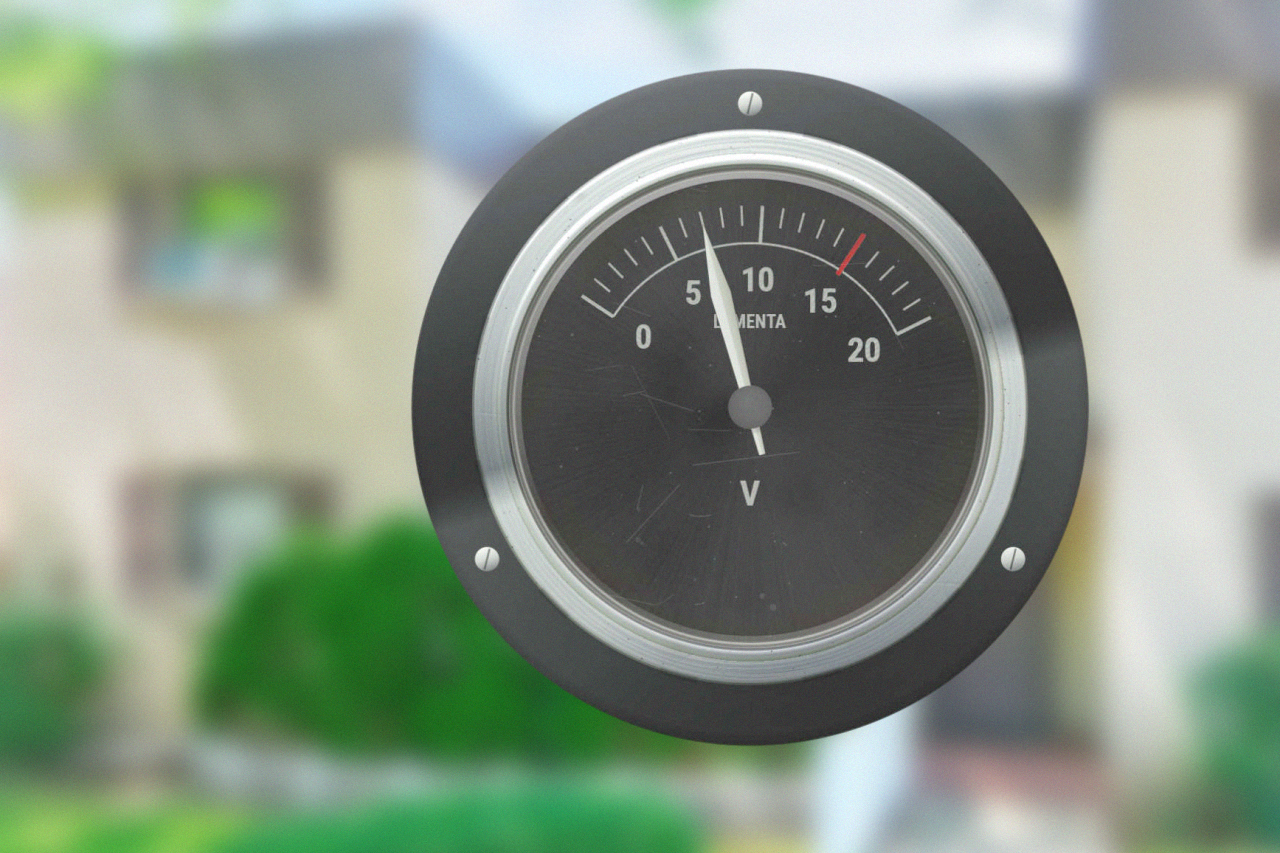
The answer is 7 V
